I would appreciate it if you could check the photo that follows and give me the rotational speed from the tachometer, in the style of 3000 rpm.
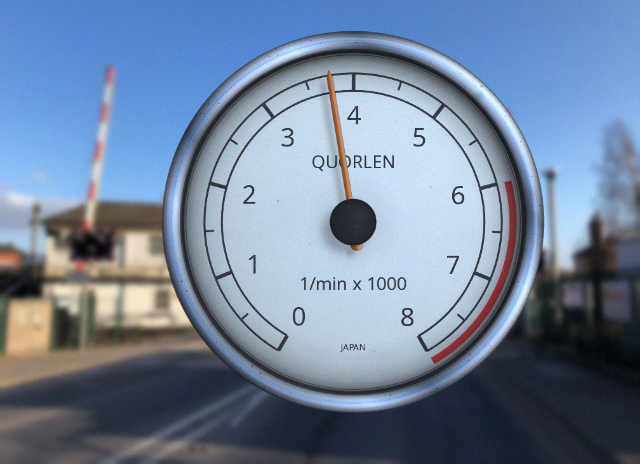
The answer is 3750 rpm
